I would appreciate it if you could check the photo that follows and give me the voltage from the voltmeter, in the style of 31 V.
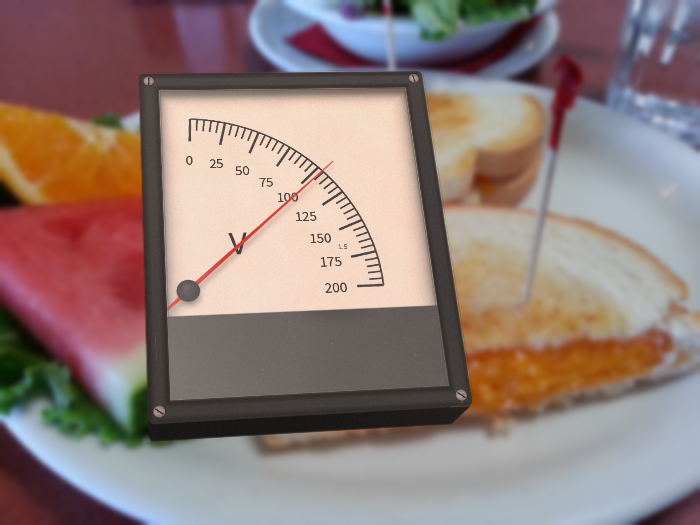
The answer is 105 V
